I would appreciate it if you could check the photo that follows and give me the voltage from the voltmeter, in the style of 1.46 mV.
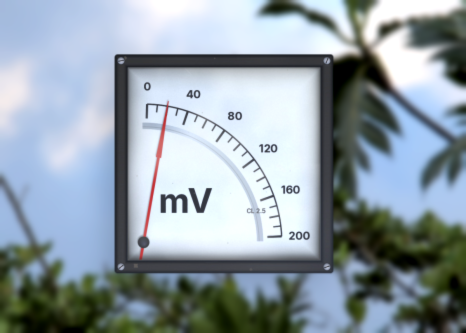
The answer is 20 mV
